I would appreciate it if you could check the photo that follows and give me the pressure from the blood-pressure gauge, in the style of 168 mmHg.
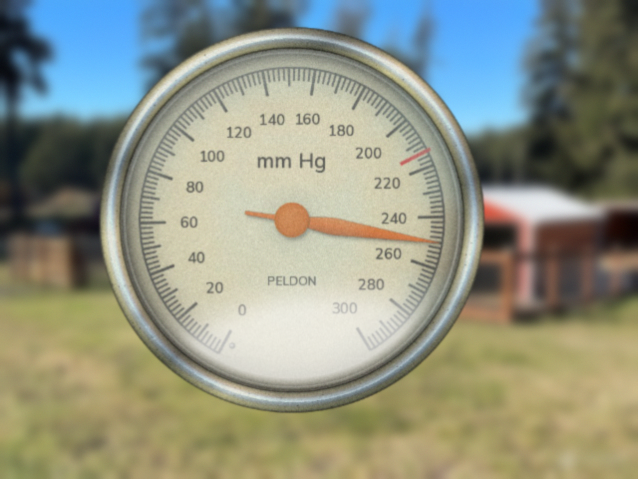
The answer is 250 mmHg
